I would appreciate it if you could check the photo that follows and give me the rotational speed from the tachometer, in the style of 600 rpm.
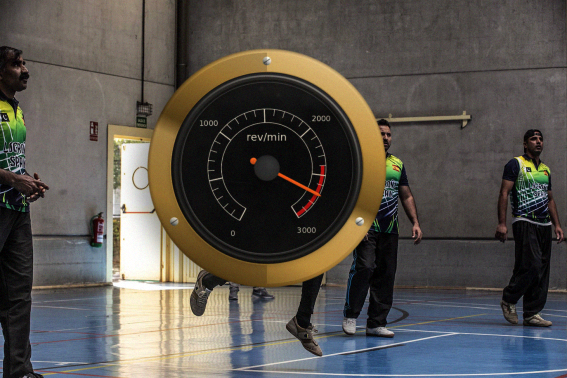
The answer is 2700 rpm
